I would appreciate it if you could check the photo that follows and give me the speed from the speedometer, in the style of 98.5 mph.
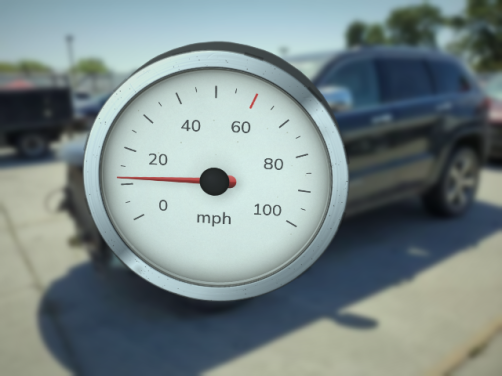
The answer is 12.5 mph
